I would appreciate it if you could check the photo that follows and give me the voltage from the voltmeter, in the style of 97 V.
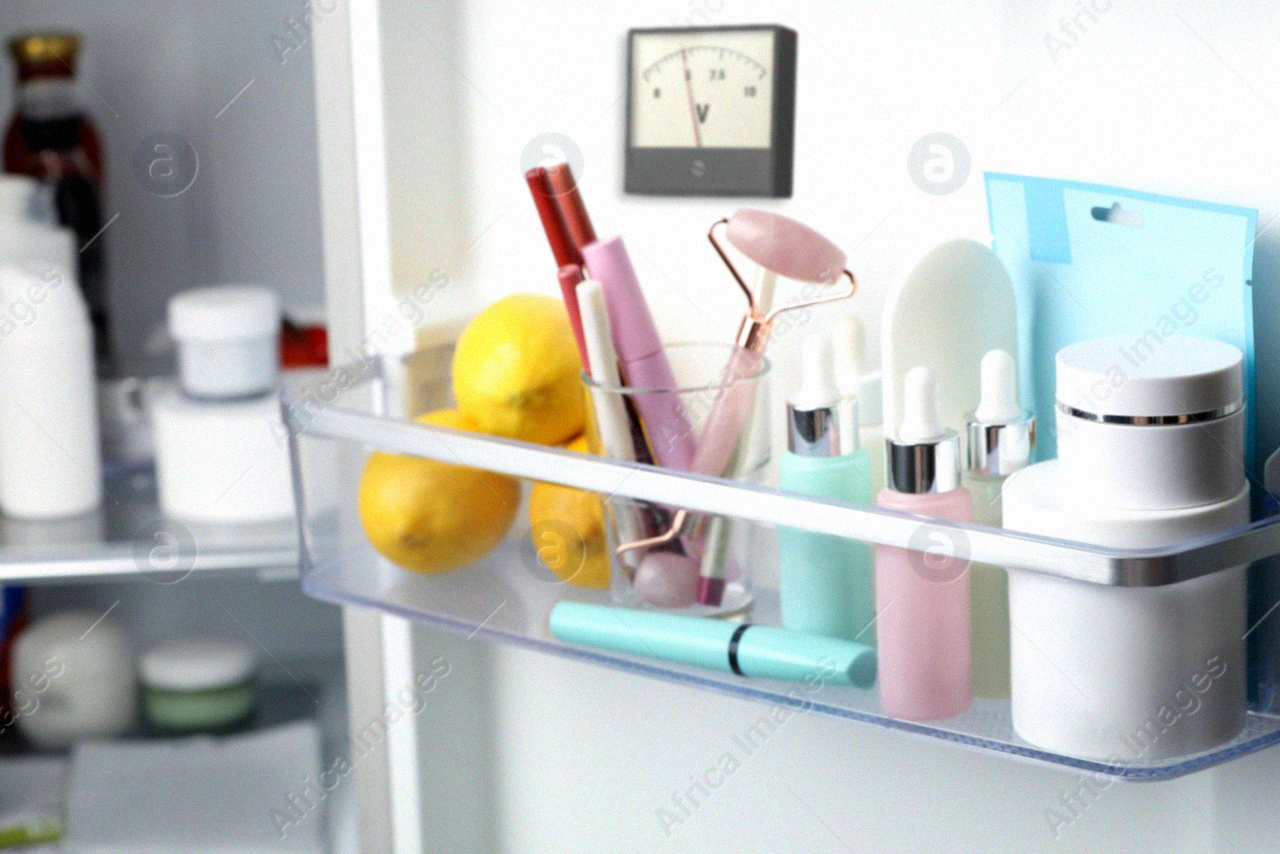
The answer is 5 V
